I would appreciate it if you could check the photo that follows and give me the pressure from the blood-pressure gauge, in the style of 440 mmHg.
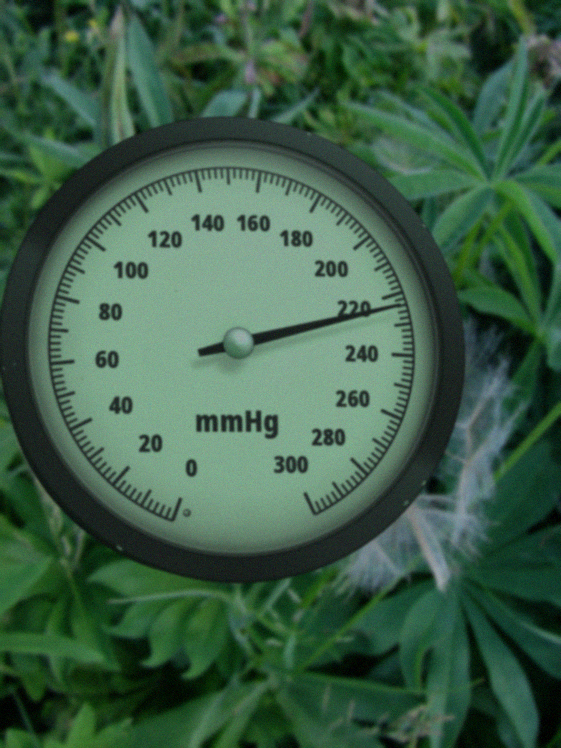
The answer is 224 mmHg
